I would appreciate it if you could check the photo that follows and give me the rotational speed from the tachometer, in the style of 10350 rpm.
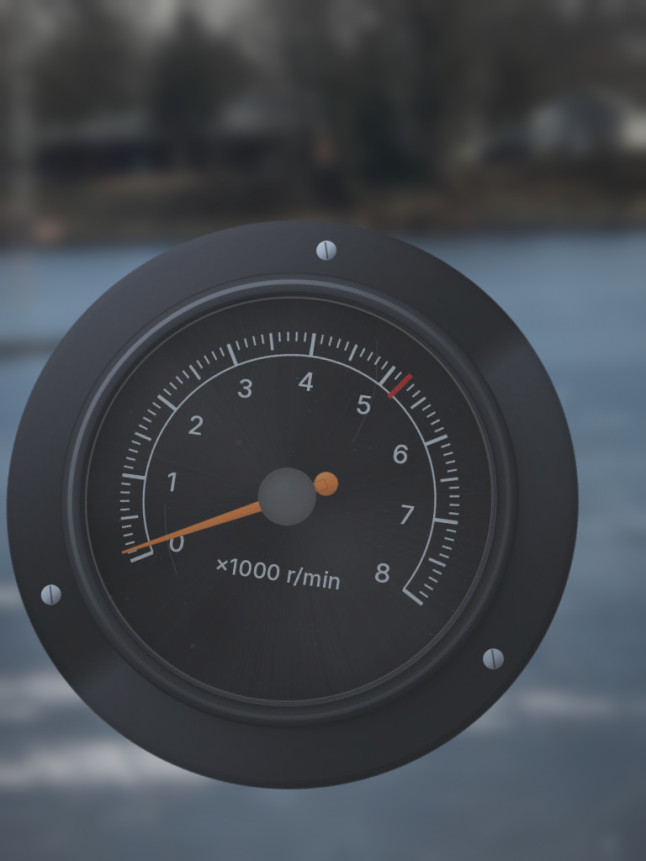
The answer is 100 rpm
